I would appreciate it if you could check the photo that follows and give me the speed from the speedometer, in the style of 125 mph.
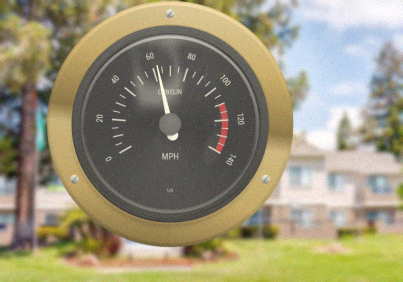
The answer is 62.5 mph
